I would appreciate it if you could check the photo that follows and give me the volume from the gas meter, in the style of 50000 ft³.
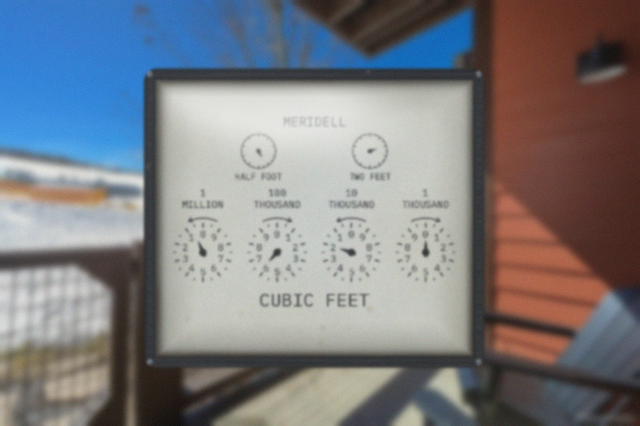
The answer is 62000 ft³
